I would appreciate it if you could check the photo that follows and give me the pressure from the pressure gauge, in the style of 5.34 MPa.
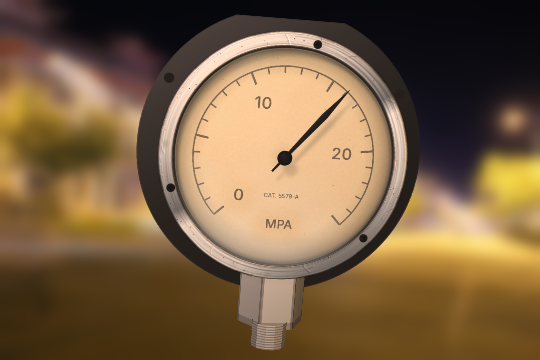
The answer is 16 MPa
